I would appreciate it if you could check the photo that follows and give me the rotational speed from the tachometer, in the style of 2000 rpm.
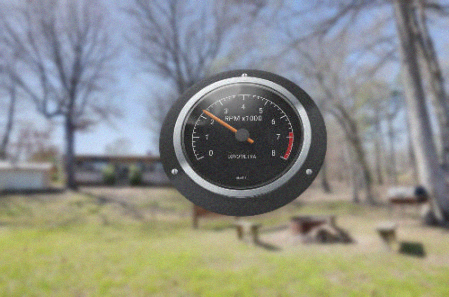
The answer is 2200 rpm
